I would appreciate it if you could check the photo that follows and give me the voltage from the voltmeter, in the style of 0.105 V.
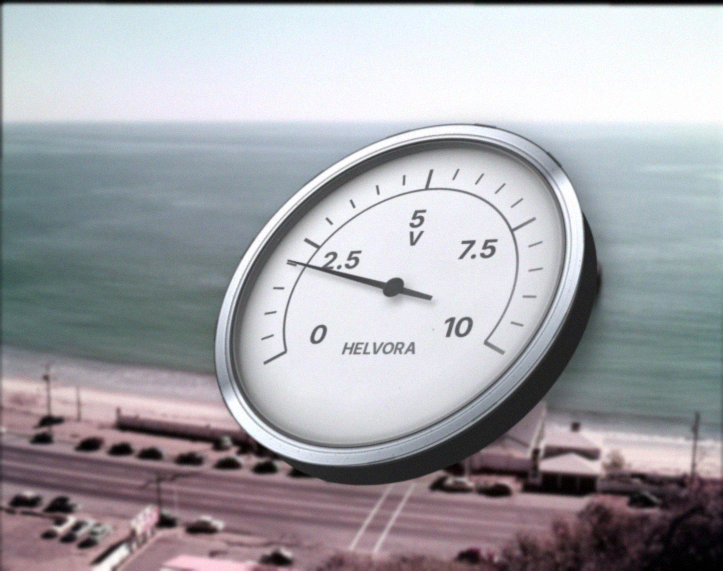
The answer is 2 V
